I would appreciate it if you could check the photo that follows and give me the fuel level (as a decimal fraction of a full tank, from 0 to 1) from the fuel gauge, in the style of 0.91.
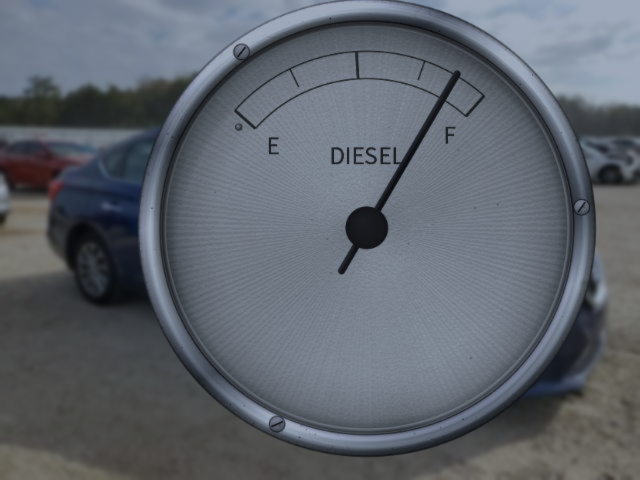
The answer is 0.875
